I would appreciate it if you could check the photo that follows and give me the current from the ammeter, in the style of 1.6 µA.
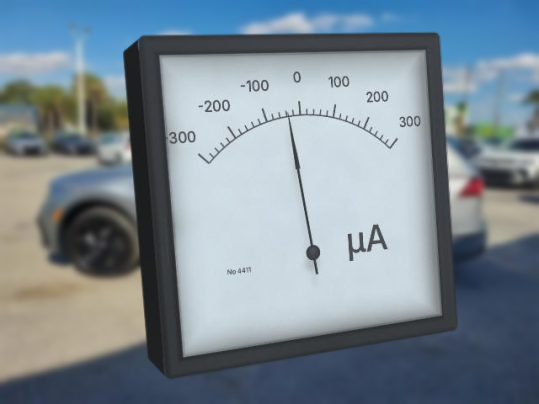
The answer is -40 µA
